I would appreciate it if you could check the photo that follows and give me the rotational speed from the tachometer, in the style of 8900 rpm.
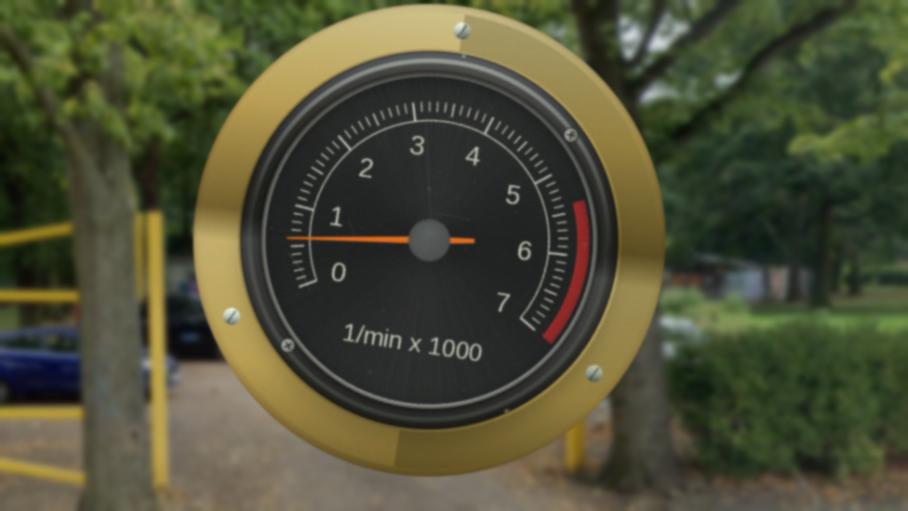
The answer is 600 rpm
